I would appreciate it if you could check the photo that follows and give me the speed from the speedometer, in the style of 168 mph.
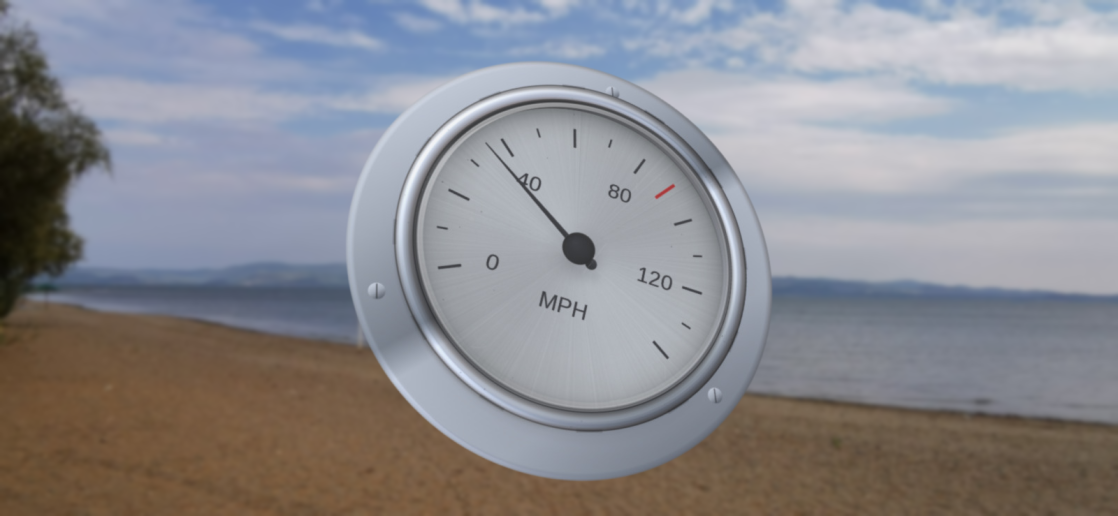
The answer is 35 mph
